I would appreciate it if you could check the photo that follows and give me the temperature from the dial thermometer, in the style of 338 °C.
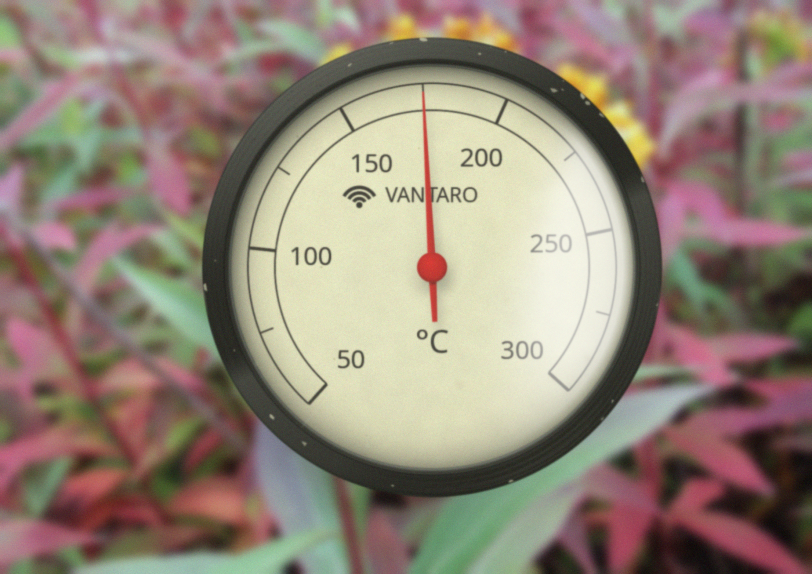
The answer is 175 °C
